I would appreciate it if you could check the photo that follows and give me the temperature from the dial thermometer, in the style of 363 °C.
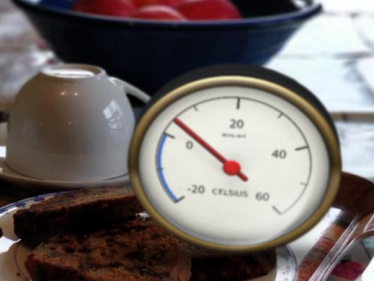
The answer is 5 °C
